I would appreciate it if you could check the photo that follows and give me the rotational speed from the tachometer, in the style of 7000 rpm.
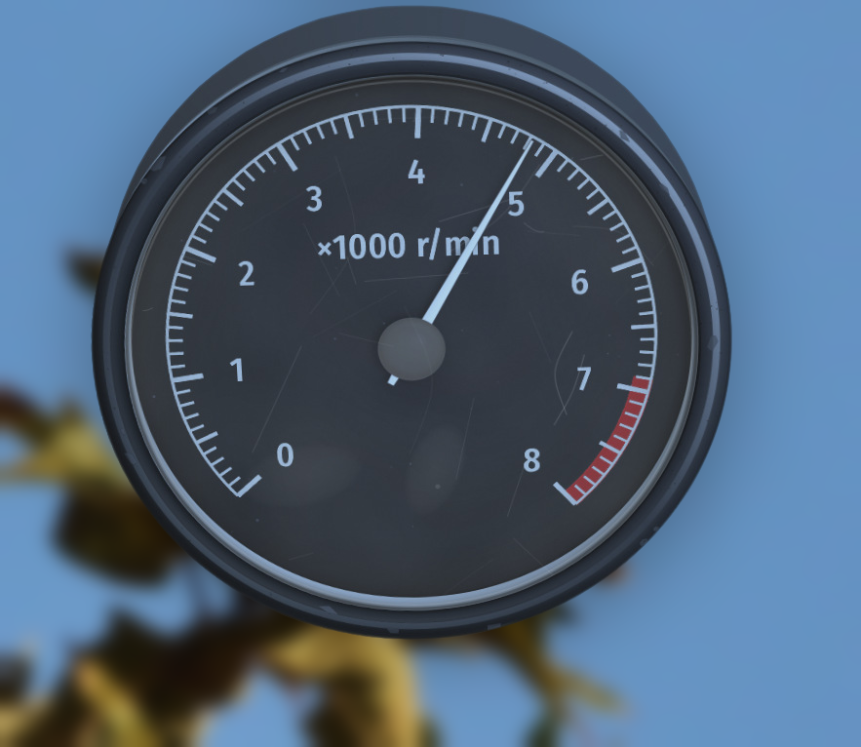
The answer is 4800 rpm
